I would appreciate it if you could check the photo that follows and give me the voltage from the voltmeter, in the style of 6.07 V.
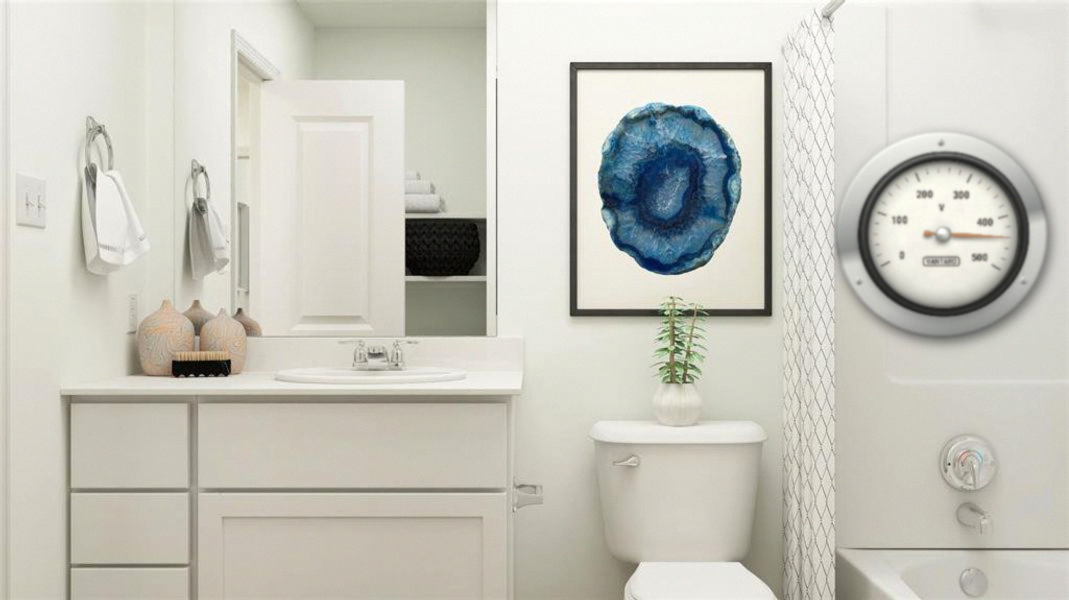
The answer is 440 V
